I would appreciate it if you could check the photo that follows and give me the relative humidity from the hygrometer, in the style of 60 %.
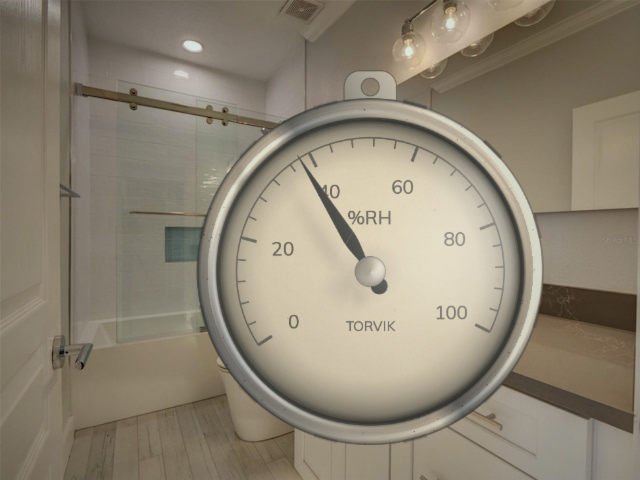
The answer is 38 %
